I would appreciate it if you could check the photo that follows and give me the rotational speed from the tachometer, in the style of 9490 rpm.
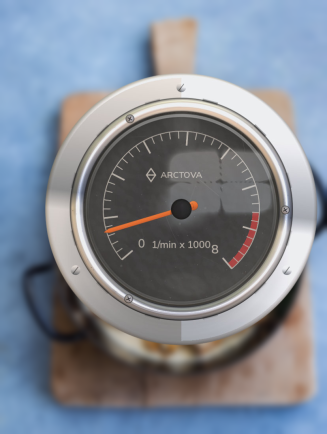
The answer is 700 rpm
